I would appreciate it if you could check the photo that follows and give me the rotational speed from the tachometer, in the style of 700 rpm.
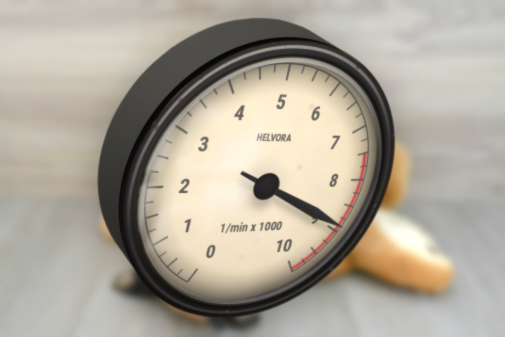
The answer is 8875 rpm
